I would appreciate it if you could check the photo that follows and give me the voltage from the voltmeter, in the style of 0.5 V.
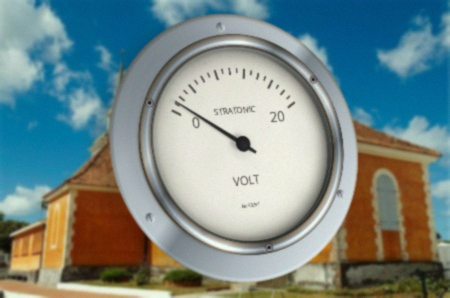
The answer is 1 V
